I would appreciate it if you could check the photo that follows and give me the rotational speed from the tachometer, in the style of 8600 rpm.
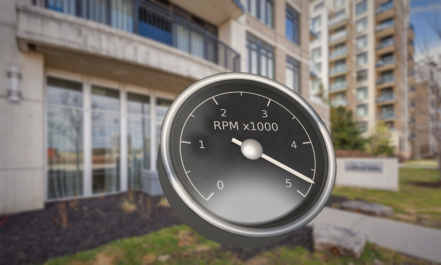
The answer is 4750 rpm
